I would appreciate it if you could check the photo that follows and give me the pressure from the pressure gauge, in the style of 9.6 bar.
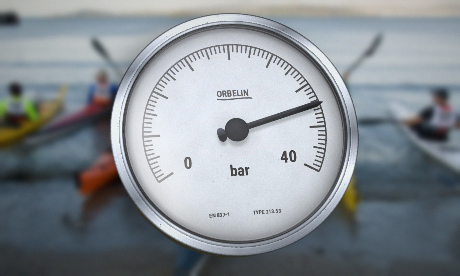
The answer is 32.5 bar
